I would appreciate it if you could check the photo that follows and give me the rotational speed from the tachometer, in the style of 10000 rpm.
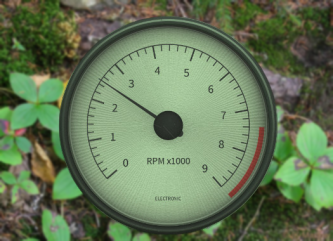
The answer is 2500 rpm
